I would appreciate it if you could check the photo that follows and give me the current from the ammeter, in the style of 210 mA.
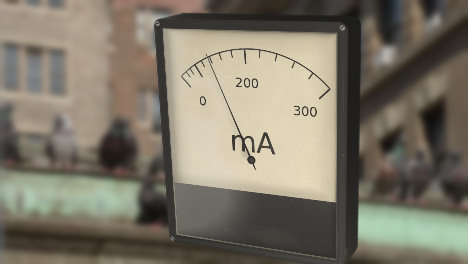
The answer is 140 mA
